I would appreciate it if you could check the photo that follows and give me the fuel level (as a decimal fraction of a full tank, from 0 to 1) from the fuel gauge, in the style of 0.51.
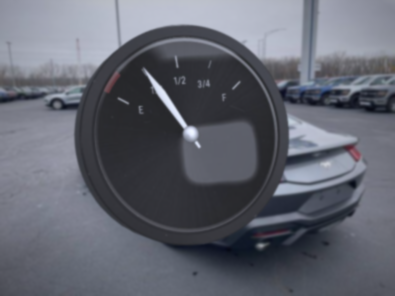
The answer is 0.25
